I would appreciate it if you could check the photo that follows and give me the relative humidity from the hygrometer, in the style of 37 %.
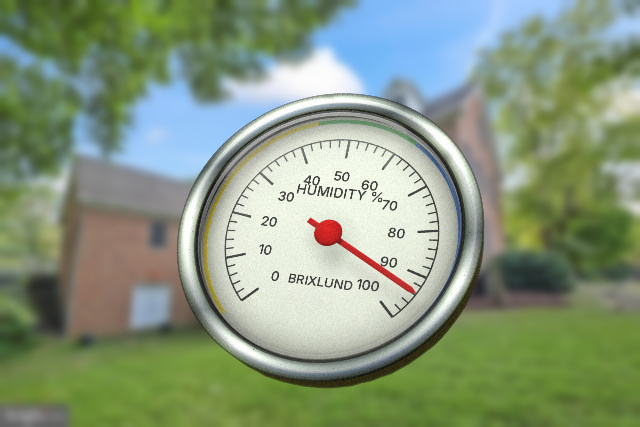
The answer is 94 %
